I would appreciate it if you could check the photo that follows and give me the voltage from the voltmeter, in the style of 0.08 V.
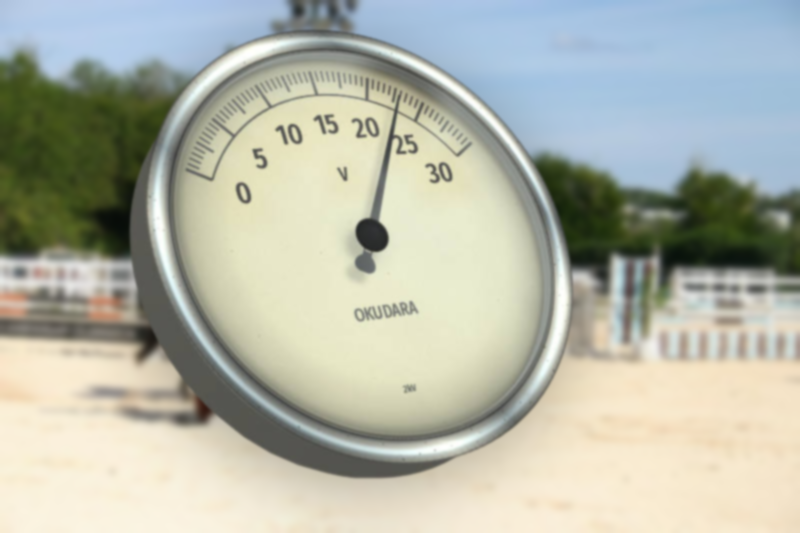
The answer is 22.5 V
